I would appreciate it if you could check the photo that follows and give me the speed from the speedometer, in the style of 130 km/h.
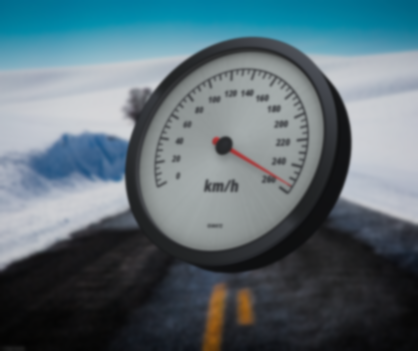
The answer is 255 km/h
